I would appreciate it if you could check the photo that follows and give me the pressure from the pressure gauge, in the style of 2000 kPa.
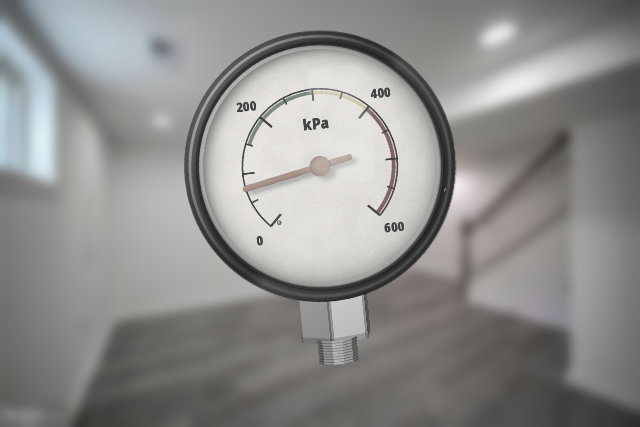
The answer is 75 kPa
